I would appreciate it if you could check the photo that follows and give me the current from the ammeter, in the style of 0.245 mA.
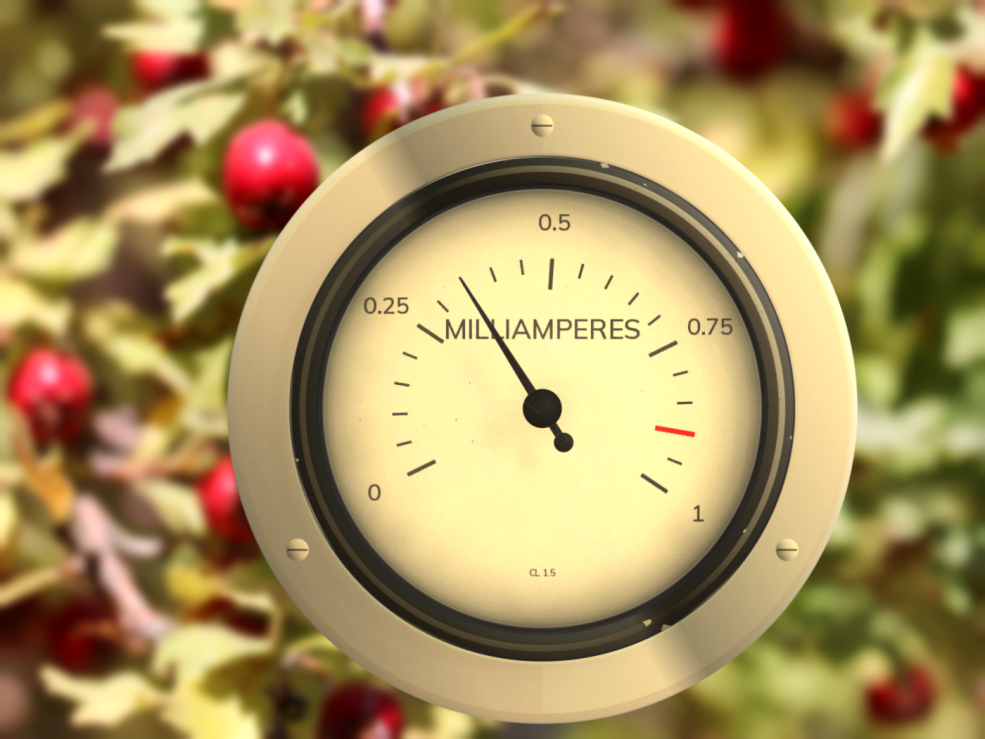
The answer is 0.35 mA
